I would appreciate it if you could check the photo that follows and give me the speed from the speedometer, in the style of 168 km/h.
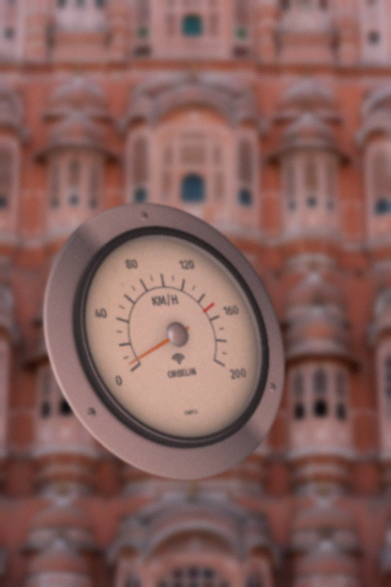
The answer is 5 km/h
